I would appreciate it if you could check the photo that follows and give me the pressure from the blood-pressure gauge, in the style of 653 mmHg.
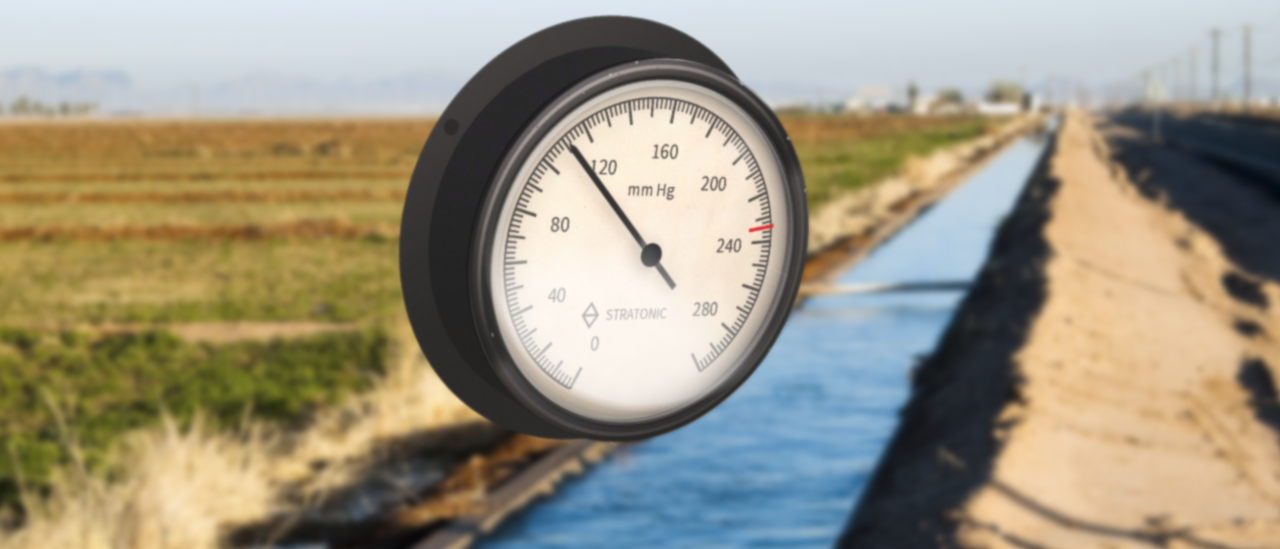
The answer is 110 mmHg
